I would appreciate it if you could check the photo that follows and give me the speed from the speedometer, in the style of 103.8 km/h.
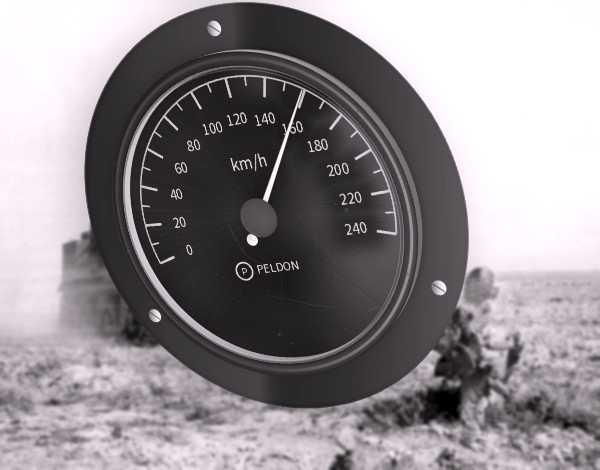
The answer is 160 km/h
